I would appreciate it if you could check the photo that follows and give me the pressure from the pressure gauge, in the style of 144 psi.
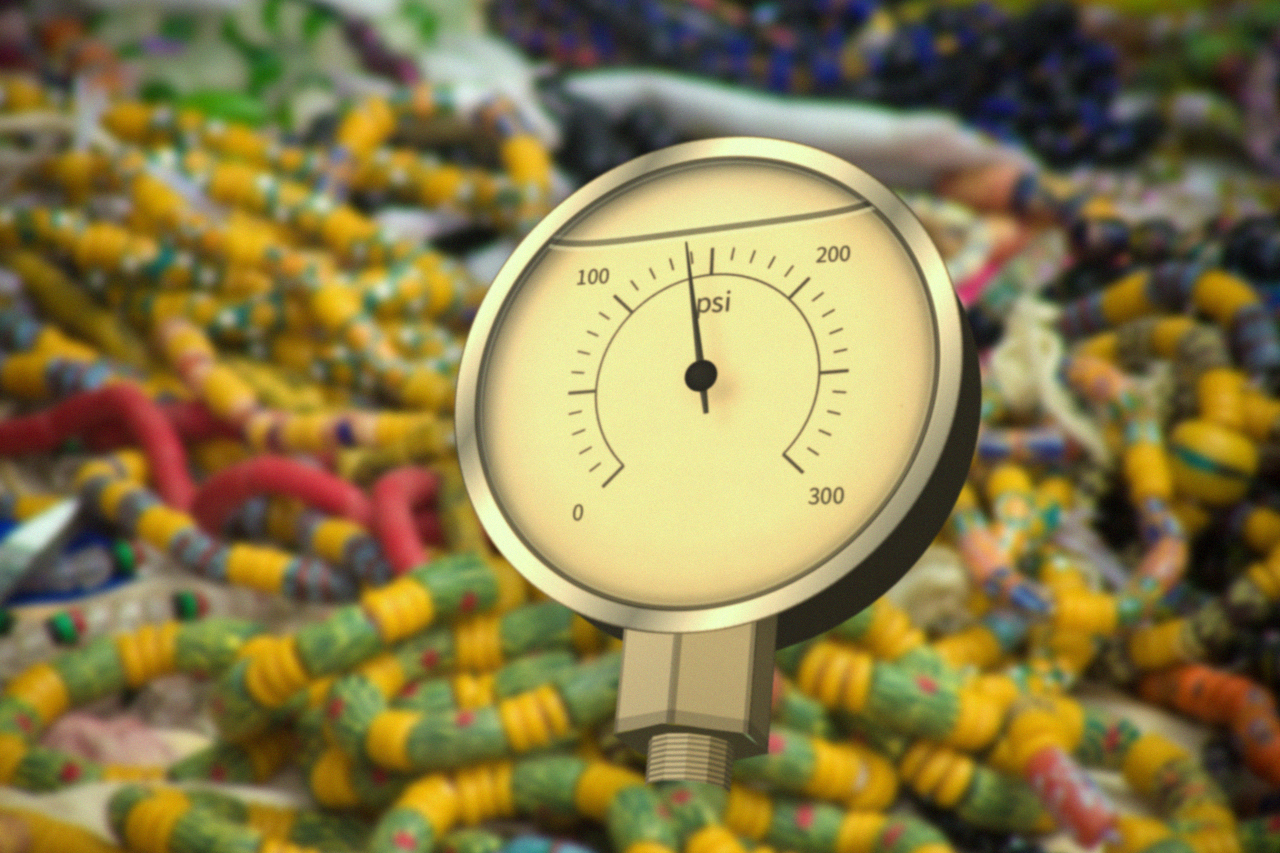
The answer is 140 psi
